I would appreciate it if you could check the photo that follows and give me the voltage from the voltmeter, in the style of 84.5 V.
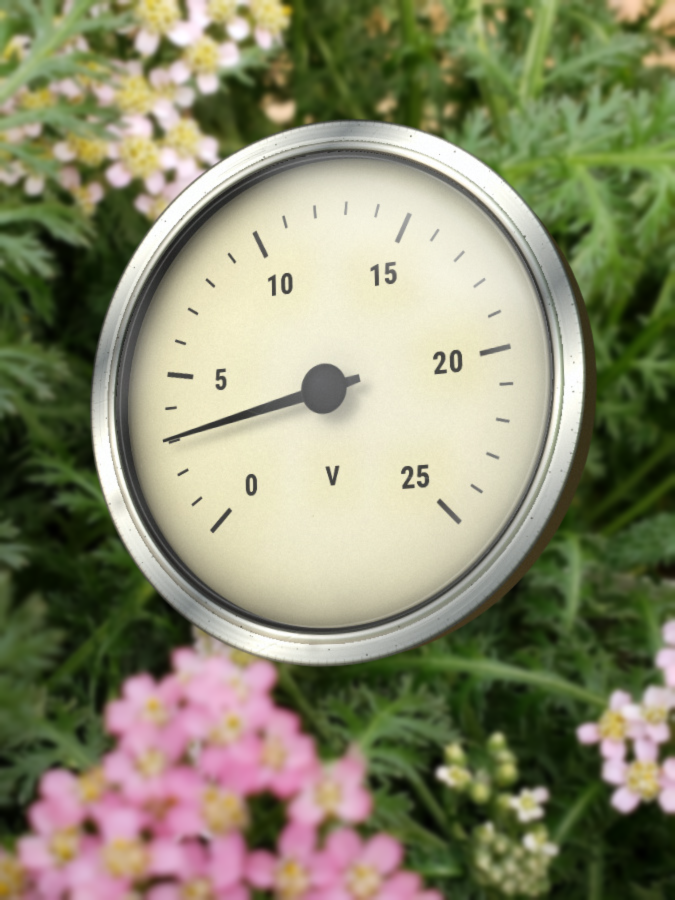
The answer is 3 V
